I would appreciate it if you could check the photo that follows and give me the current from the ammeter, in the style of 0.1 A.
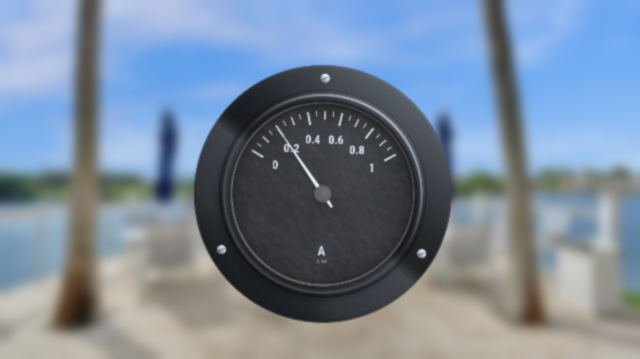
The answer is 0.2 A
